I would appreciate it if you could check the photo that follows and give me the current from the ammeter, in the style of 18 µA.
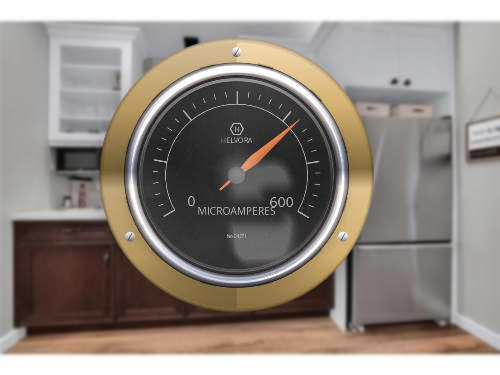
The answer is 420 µA
